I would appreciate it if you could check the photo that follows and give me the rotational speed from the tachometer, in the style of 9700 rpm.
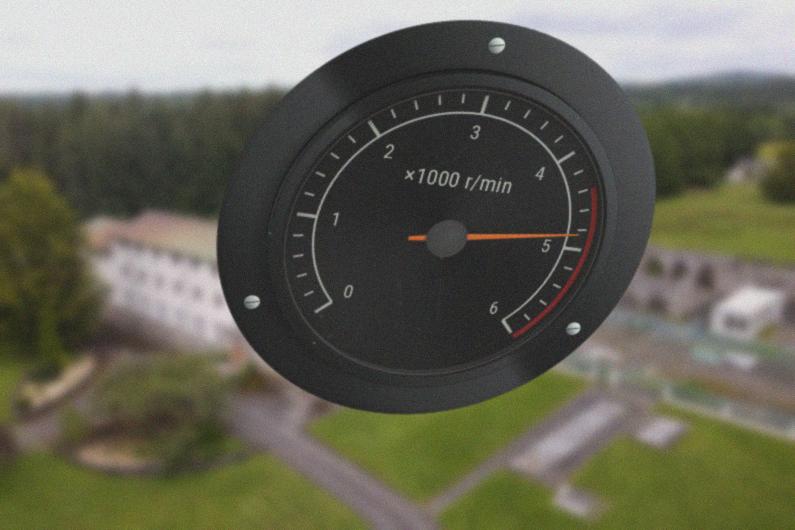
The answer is 4800 rpm
